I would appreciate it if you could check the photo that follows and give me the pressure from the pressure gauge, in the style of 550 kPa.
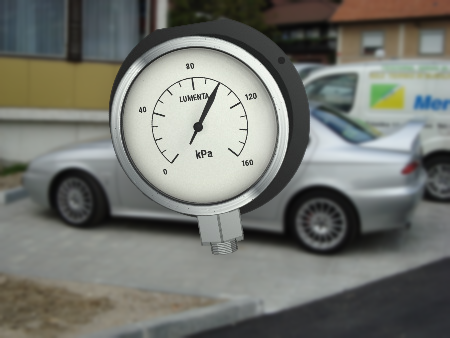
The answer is 100 kPa
